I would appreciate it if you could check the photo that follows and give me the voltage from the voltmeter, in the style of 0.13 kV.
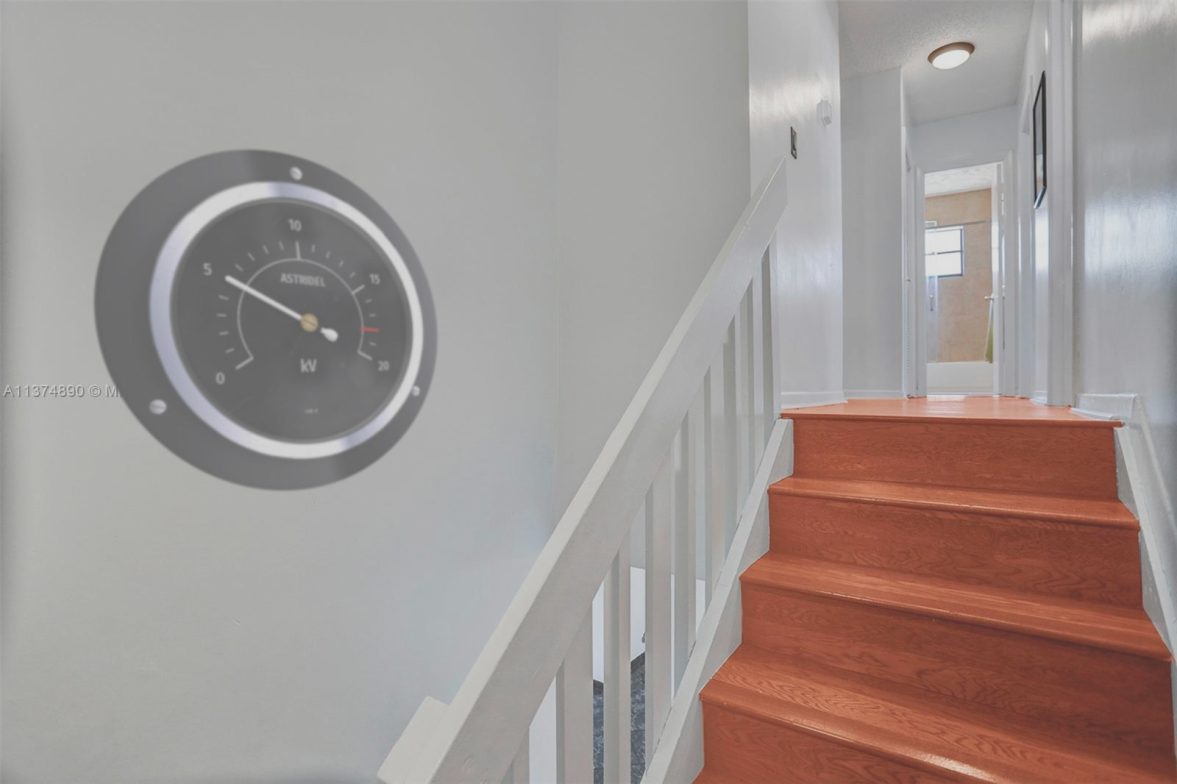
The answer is 5 kV
